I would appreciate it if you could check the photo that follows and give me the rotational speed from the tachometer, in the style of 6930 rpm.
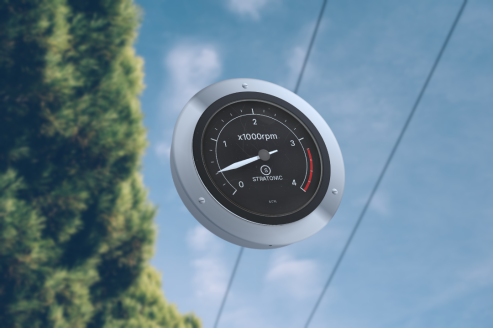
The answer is 400 rpm
